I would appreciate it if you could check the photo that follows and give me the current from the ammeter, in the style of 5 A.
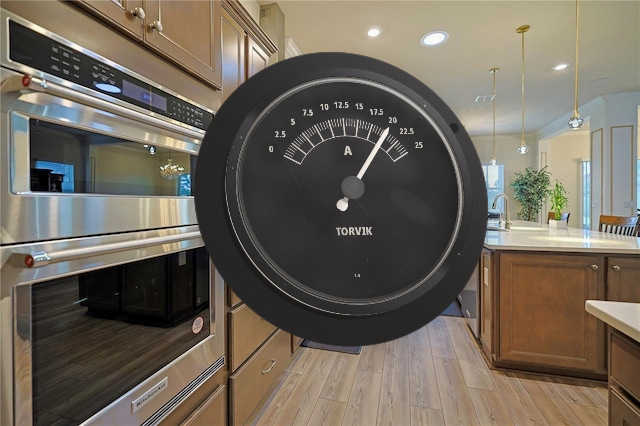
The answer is 20 A
